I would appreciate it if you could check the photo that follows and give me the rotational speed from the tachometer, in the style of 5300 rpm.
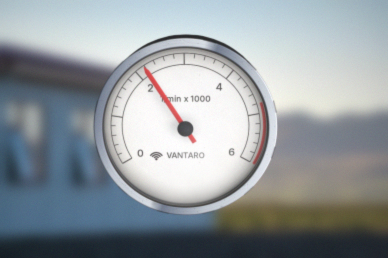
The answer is 2200 rpm
